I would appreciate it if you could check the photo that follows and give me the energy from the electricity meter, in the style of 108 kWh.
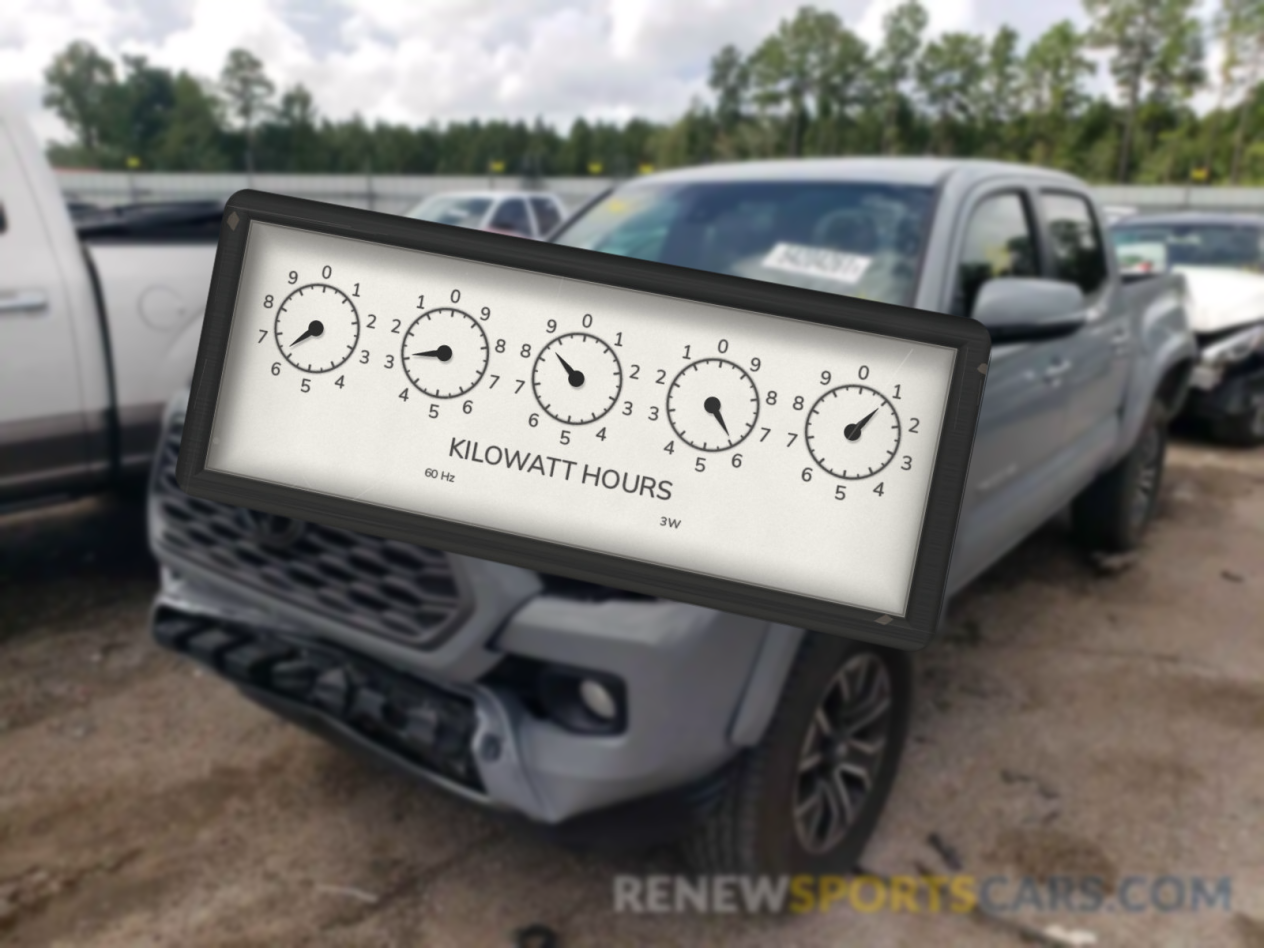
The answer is 62861 kWh
